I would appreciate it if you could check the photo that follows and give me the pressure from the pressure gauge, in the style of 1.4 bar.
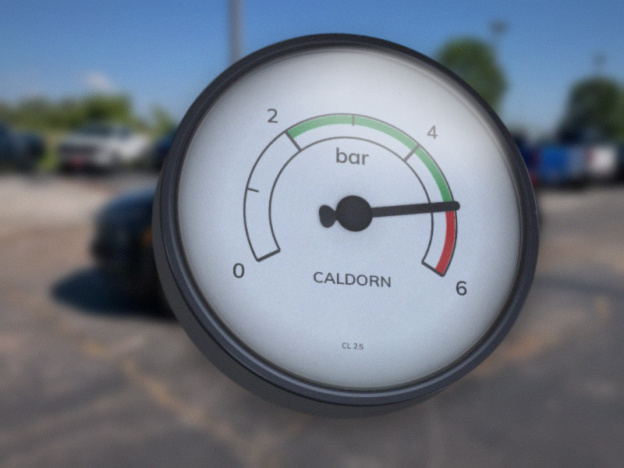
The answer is 5 bar
